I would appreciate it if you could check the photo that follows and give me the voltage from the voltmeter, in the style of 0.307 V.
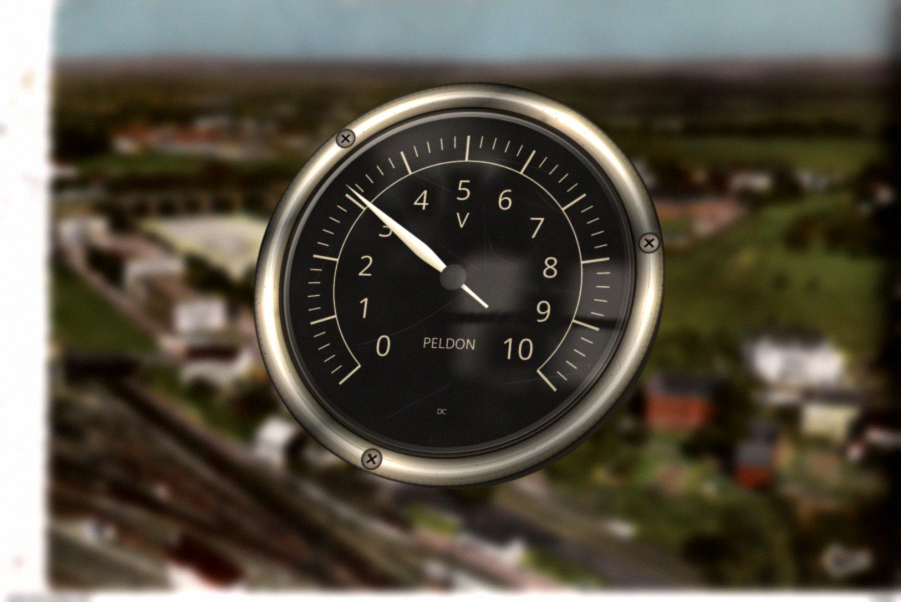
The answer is 3.1 V
